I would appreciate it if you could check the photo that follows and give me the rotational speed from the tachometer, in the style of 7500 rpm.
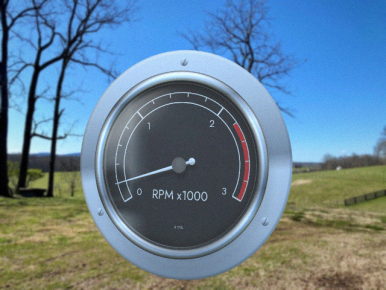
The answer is 200 rpm
